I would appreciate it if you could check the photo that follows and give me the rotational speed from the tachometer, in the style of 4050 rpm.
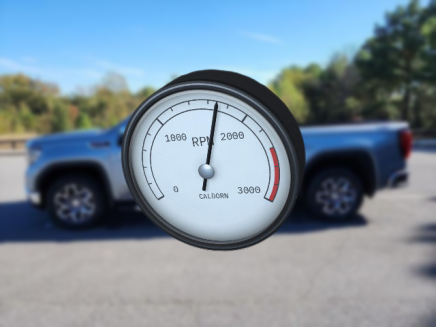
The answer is 1700 rpm
